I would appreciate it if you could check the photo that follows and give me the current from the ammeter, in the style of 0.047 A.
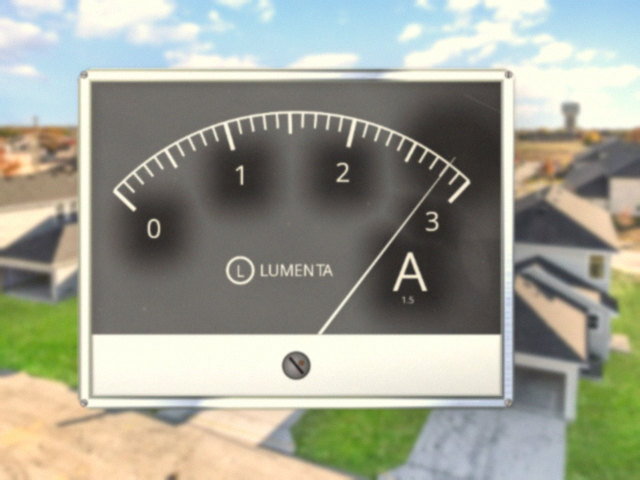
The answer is 2.8 A
